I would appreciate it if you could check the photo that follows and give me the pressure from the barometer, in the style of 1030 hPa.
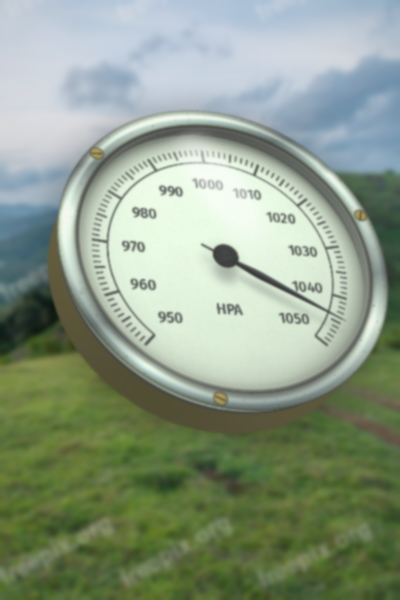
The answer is 1045 hPa
